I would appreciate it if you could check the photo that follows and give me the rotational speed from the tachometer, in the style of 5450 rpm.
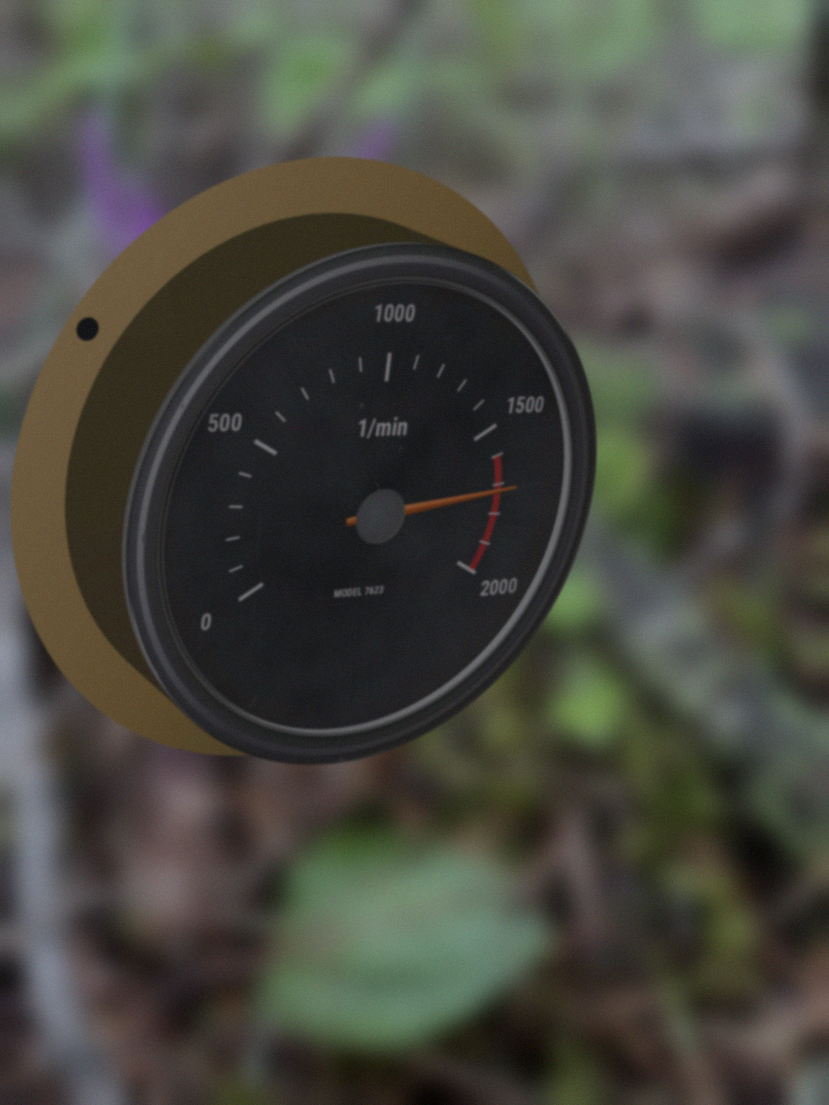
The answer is 1700 rpm
